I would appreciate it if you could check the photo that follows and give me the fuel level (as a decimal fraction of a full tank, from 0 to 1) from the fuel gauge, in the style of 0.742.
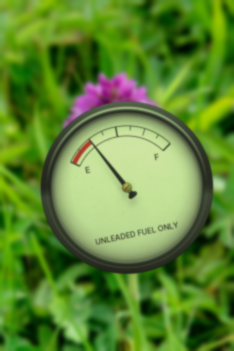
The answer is 0.25
